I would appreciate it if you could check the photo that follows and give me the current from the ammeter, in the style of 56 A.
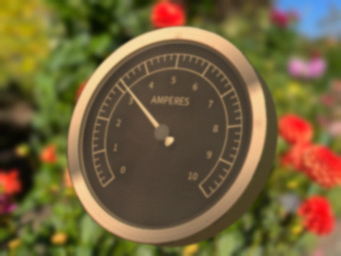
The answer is 3.2 A
